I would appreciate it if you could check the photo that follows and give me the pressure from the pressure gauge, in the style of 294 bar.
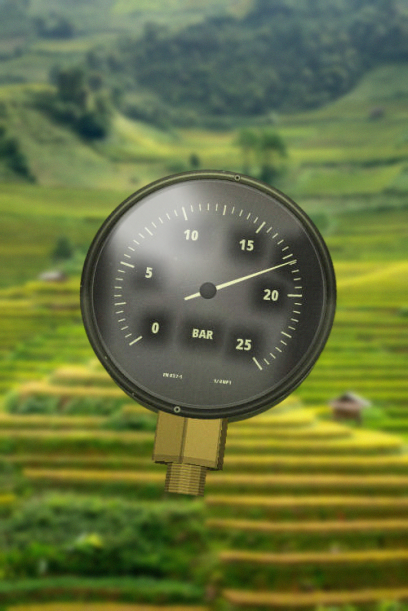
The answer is 18 bar
